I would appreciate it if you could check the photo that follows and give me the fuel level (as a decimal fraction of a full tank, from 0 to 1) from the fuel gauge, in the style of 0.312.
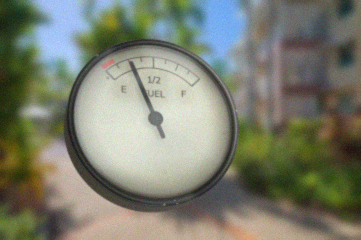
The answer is 0.25
